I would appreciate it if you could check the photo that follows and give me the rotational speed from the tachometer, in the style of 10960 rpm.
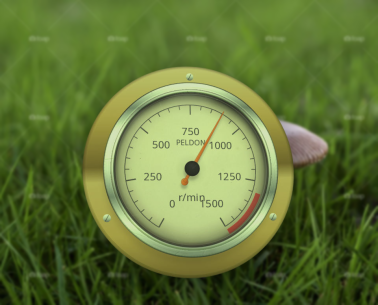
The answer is 900 rpm
